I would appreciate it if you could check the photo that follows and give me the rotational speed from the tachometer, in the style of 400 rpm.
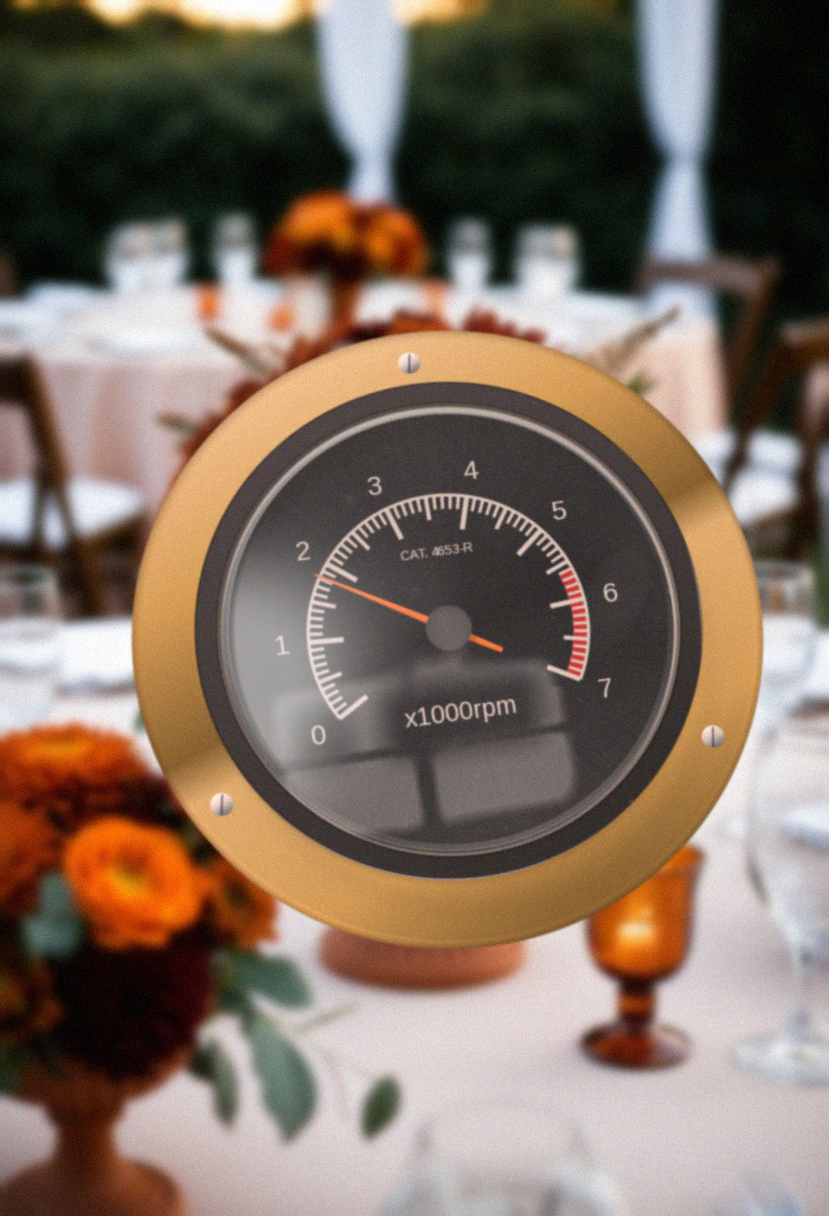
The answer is 1800 rpm
